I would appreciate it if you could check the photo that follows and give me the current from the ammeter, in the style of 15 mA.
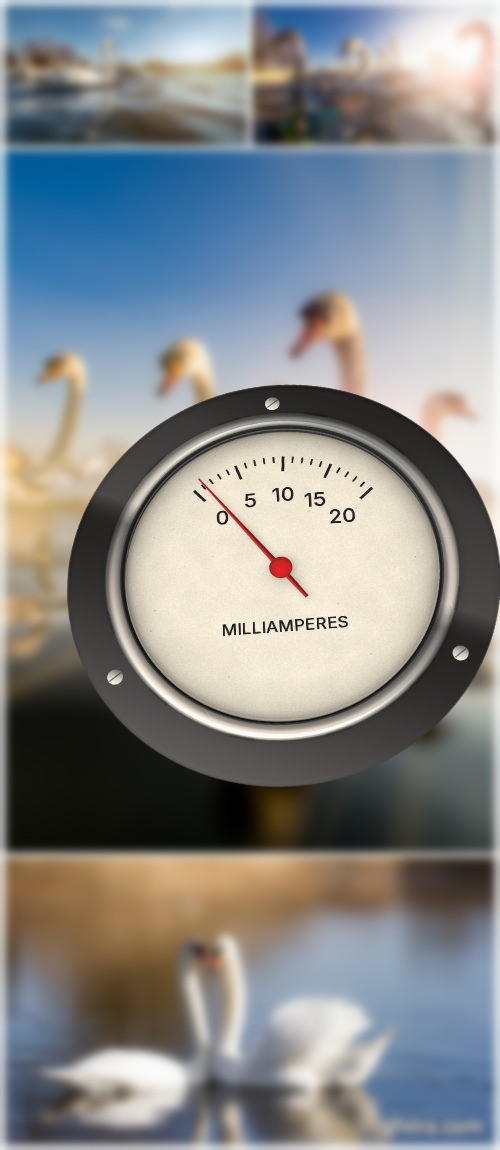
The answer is 1 mA
